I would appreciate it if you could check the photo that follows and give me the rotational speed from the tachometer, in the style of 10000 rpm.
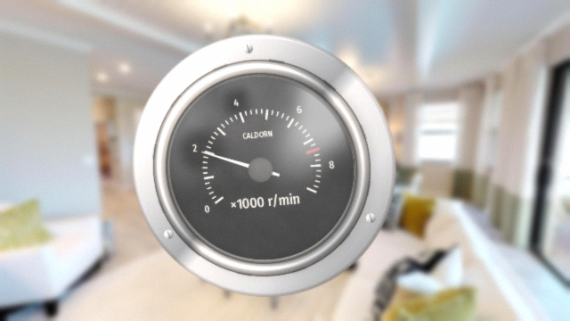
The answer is 2000 rpm
